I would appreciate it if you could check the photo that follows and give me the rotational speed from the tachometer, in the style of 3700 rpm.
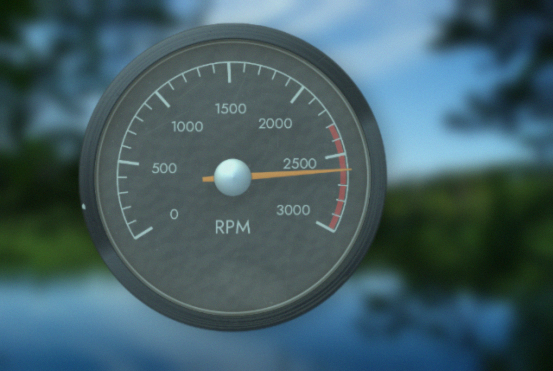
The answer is 2600 rpm
